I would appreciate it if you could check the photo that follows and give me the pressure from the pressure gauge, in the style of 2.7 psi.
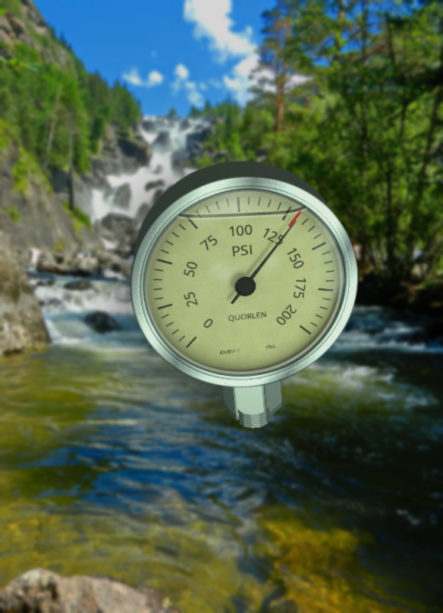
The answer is 130 psi
